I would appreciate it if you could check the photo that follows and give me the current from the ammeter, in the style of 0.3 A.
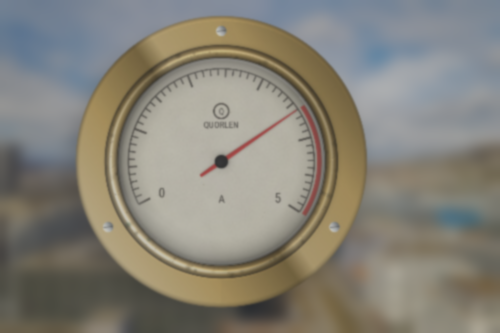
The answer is 3.6 A
